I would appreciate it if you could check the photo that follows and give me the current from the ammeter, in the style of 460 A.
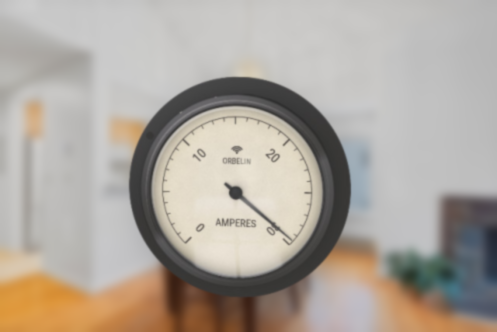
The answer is 29.5 A
